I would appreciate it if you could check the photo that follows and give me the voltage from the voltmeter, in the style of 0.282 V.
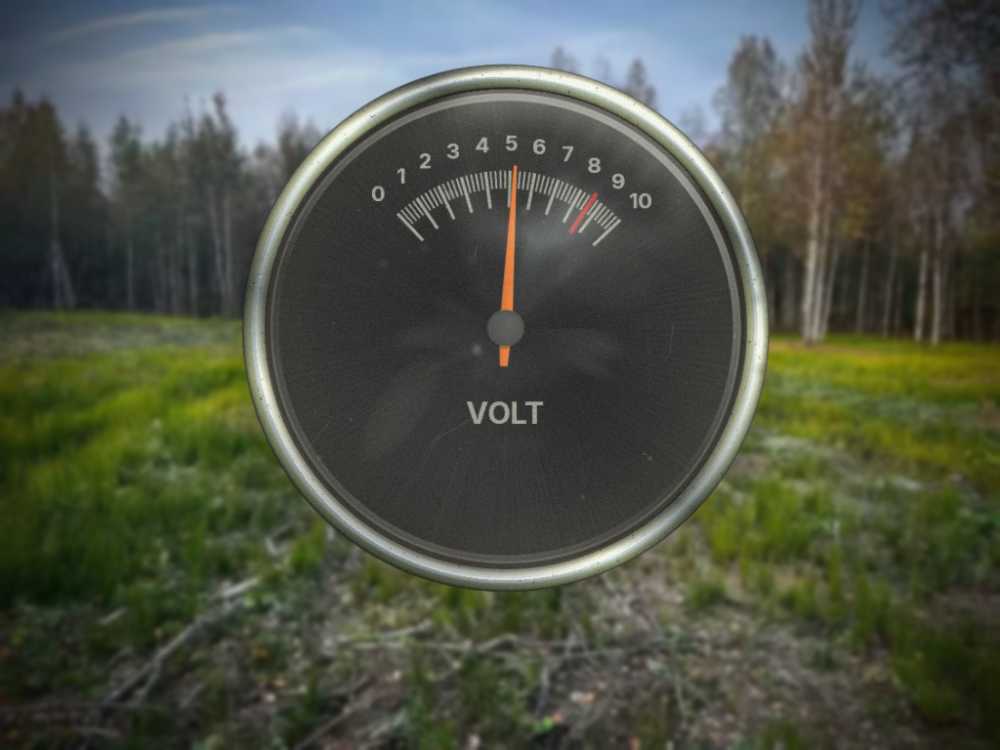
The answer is 5.2 V
